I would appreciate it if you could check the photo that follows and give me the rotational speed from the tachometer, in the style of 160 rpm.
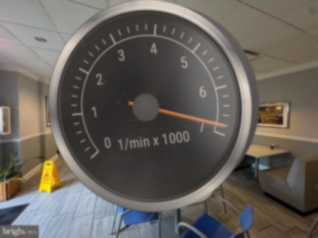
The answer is 6800 rpm
